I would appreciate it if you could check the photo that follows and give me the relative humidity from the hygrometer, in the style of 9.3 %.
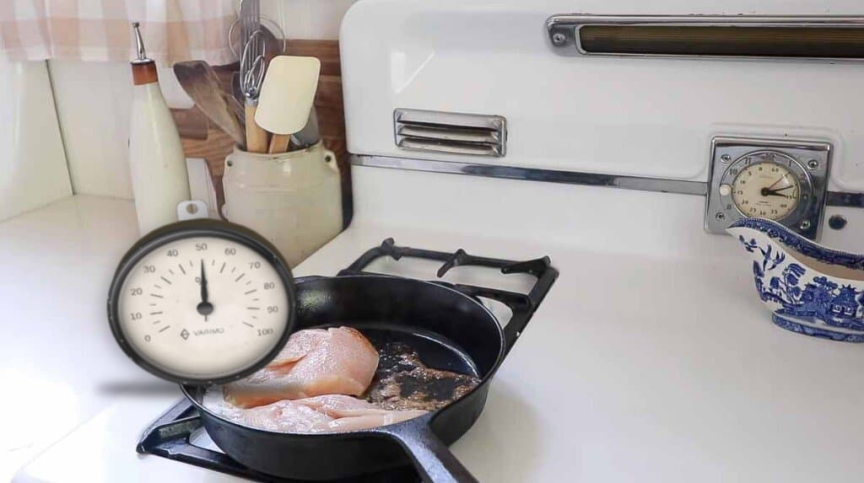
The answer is 50 %
